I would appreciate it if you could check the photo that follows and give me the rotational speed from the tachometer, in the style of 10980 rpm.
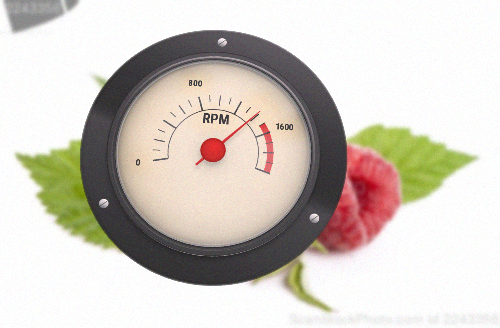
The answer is 1400 rpm
